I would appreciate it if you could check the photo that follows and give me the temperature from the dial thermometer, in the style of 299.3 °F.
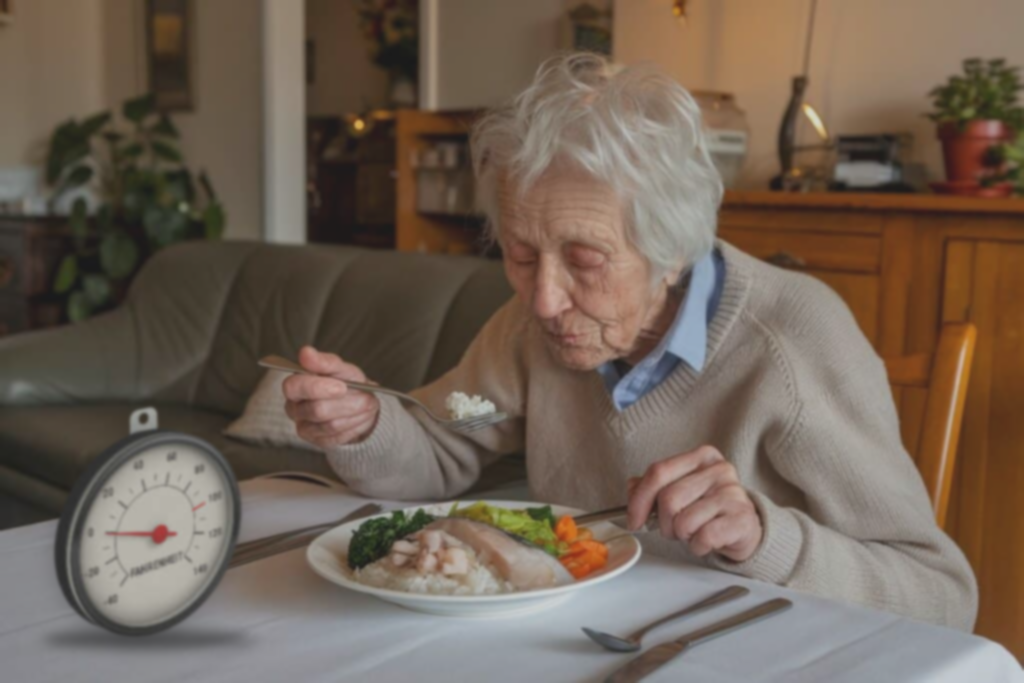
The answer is 0 °F
